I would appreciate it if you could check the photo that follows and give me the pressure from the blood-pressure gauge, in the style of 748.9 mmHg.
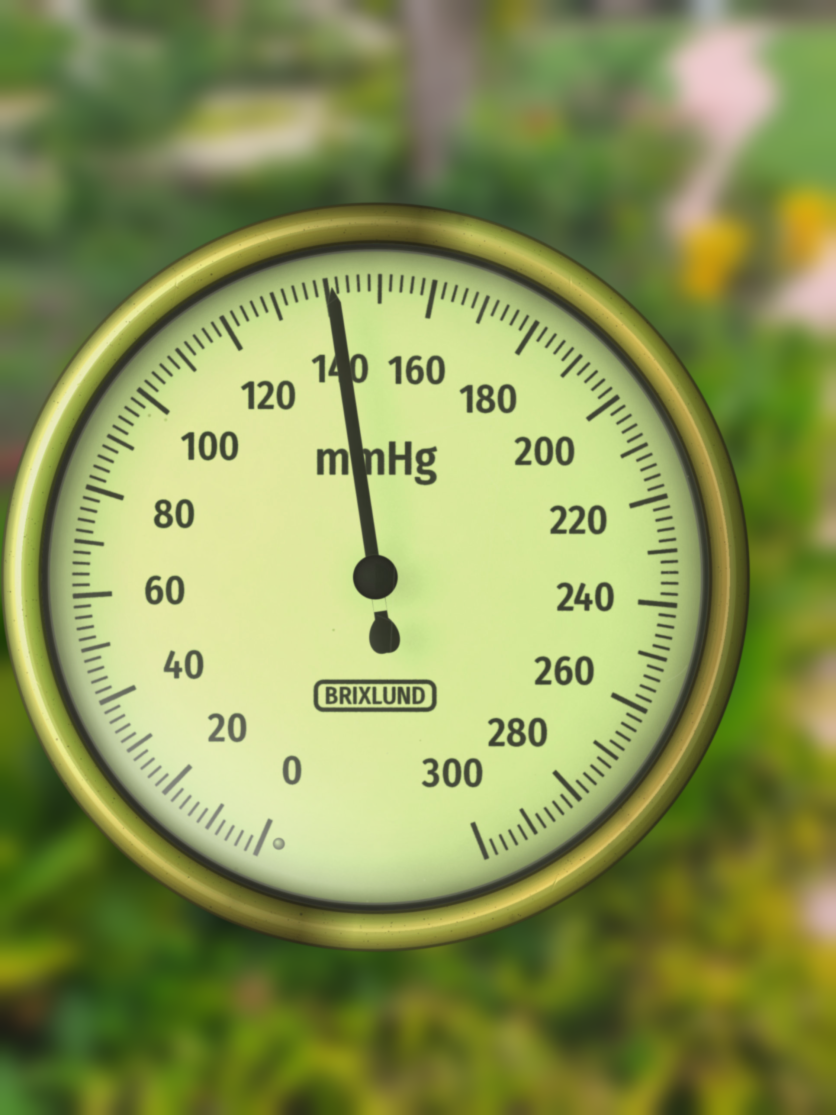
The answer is 141 mmHg
